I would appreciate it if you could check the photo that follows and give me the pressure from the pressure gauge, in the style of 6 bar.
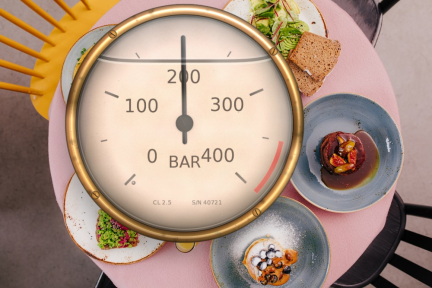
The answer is 200 bar
